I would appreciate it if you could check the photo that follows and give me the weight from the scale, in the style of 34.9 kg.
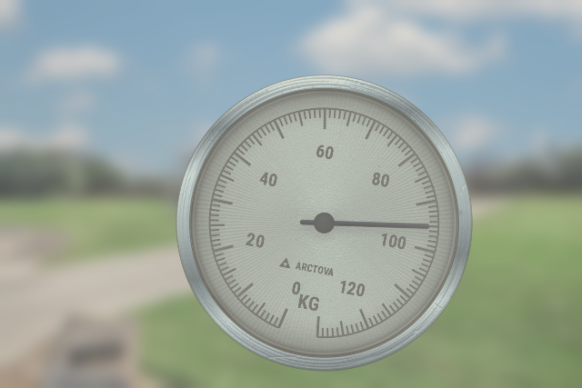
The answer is 95 kg
